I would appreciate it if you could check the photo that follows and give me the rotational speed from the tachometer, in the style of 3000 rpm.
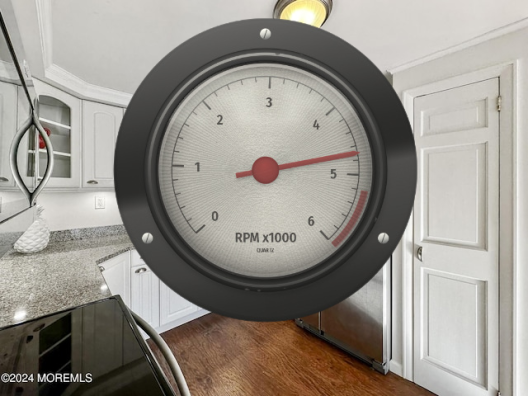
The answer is 4700 rpm
